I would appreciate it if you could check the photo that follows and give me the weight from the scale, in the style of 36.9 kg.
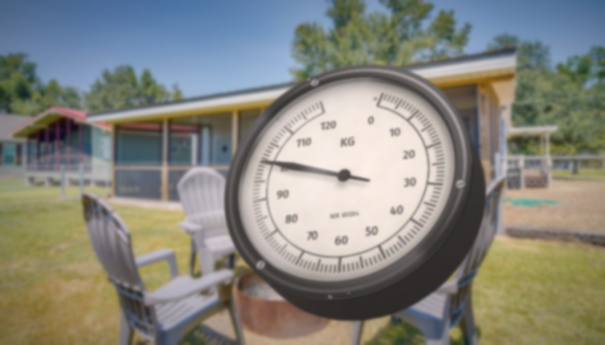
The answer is 100 kg
